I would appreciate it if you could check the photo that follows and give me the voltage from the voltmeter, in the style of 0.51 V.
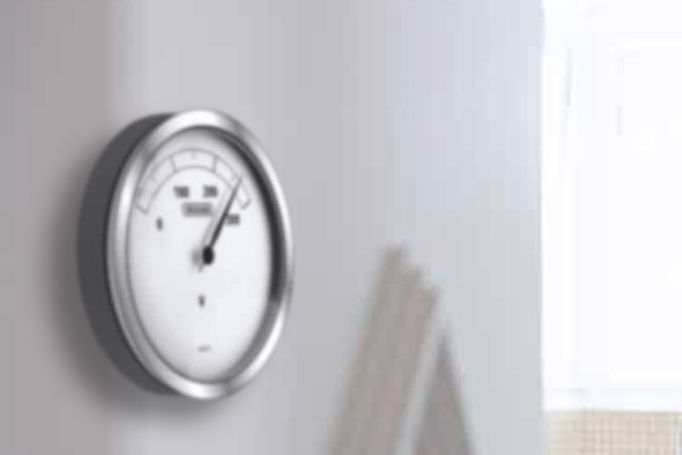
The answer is 250 V
